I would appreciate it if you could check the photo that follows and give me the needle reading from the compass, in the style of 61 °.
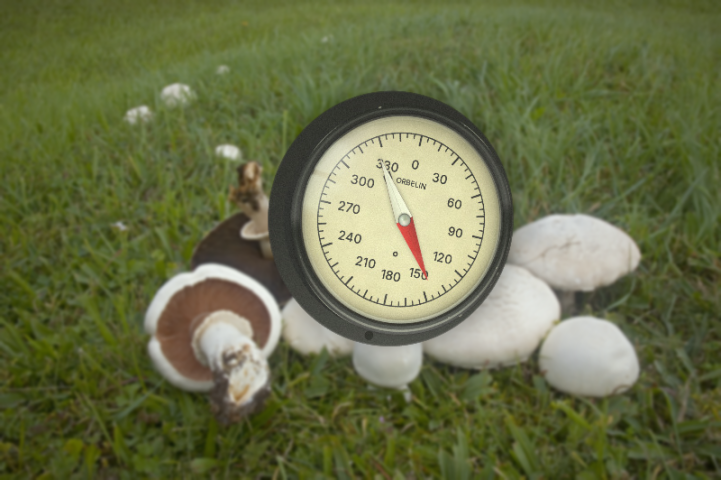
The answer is 145 °
